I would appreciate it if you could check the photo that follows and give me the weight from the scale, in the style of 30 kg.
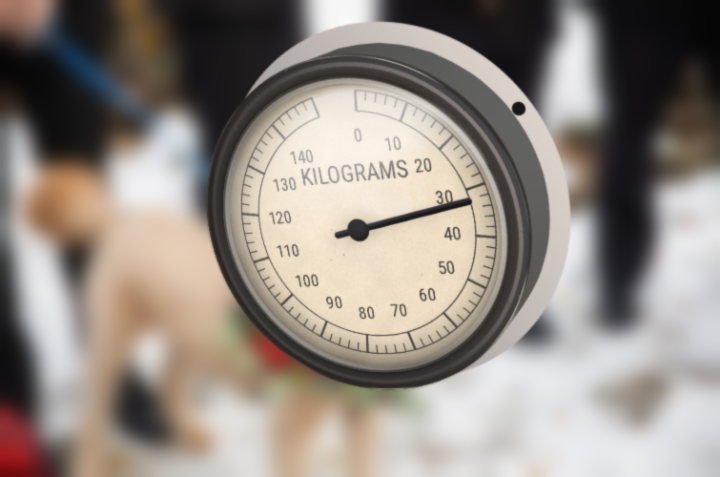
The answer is 32 kg
